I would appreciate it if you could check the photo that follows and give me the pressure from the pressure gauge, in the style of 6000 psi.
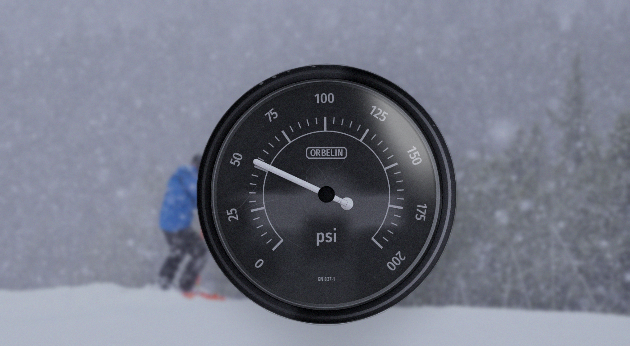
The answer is 52.5 psi
